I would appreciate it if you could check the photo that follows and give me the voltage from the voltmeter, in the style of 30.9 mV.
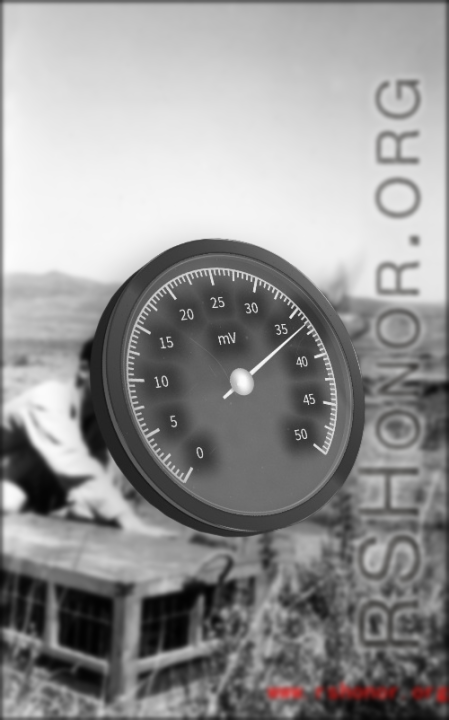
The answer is 36.5 mV
